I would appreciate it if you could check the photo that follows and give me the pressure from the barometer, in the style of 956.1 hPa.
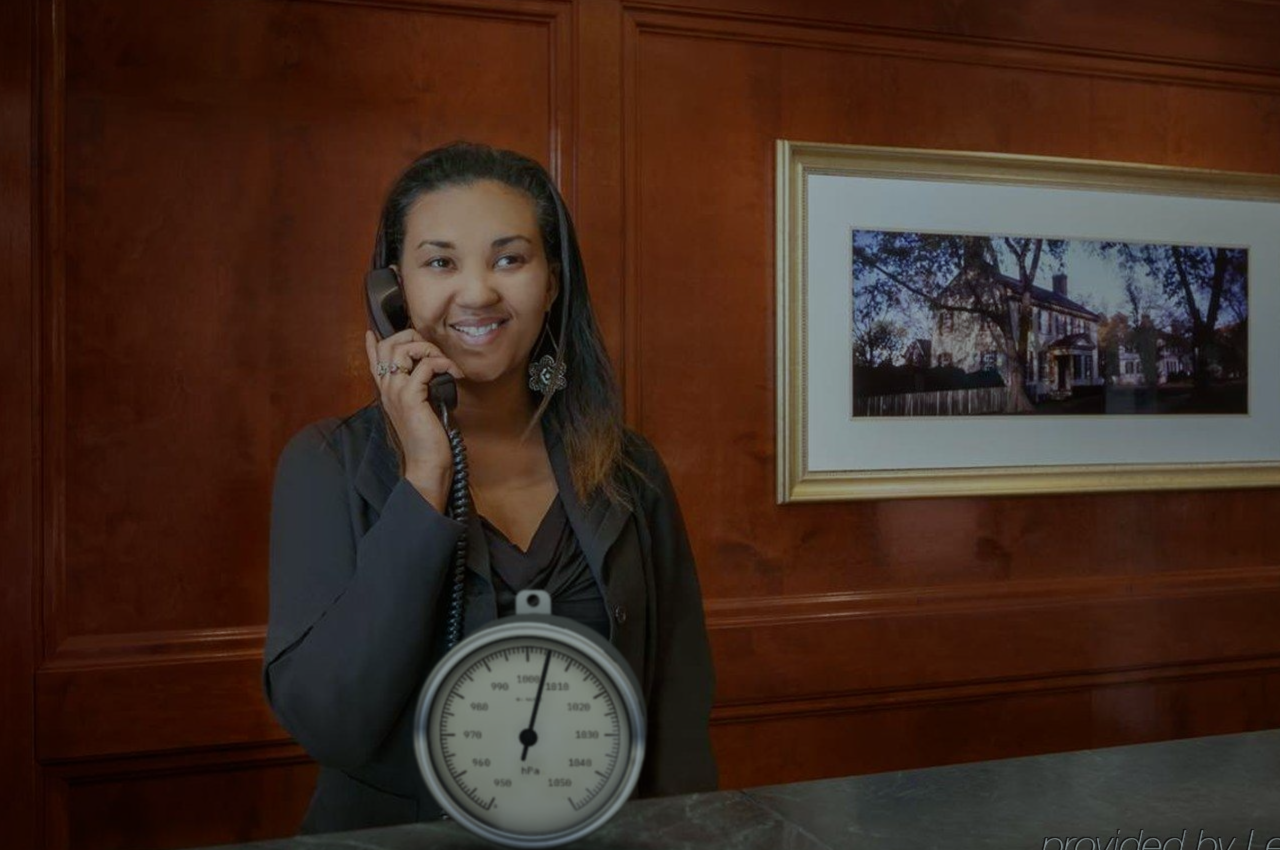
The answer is 1005 hPa
